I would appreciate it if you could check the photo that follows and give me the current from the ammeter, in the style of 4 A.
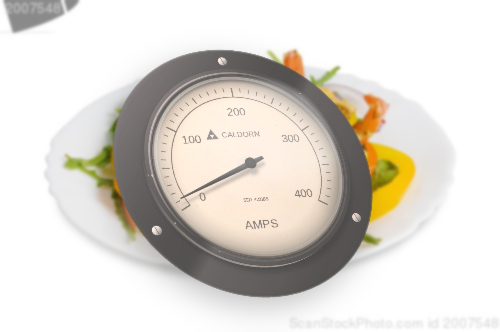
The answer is 10 A
